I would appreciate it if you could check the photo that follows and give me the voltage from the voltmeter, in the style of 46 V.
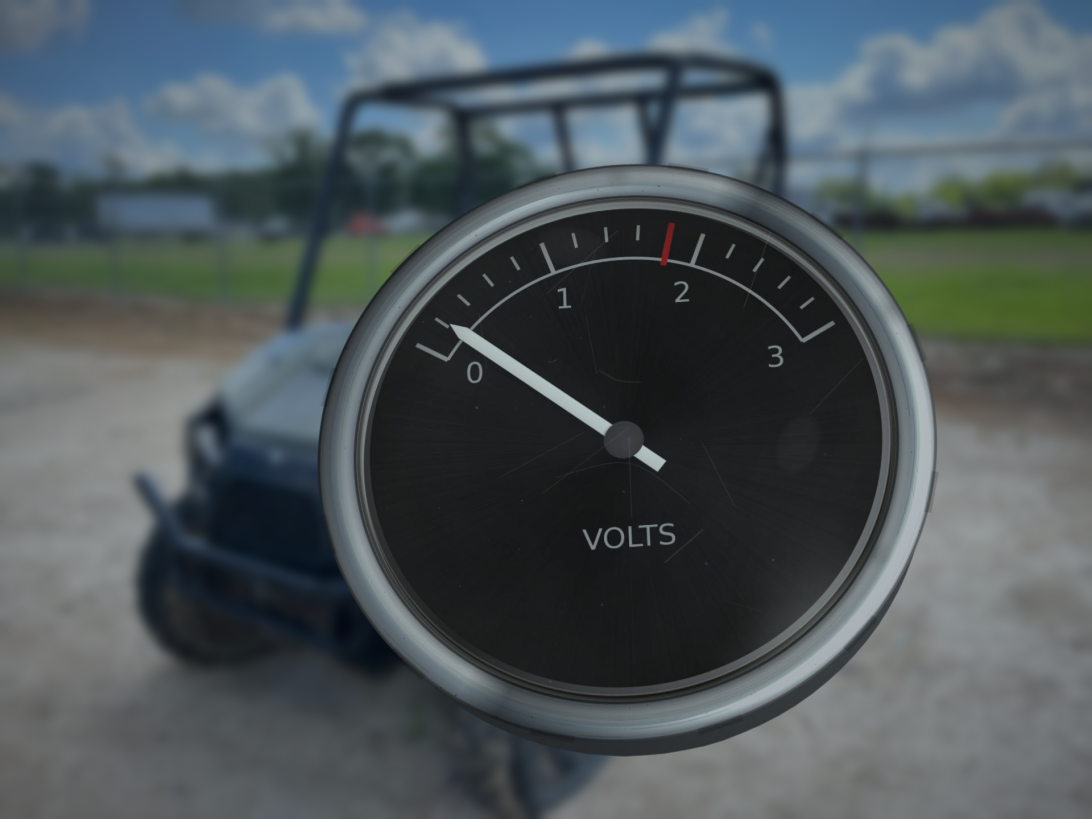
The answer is 0.2 V
